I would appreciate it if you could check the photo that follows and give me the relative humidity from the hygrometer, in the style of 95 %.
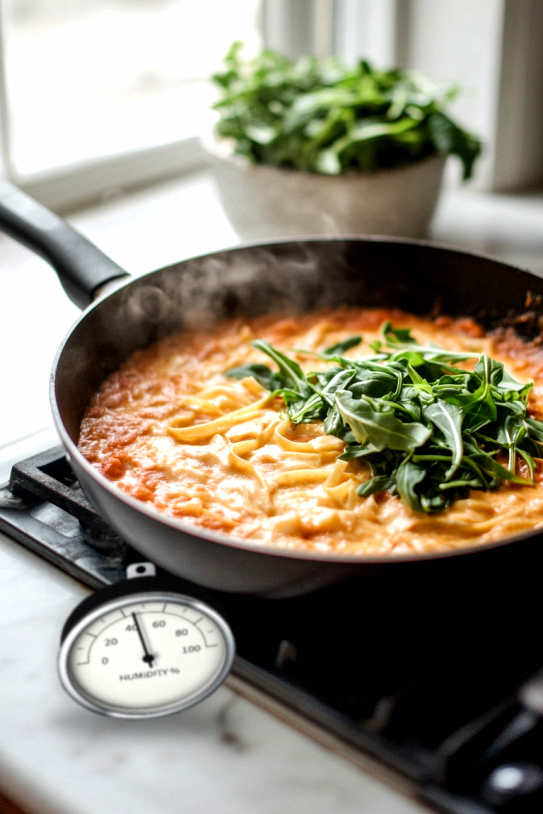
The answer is 45 %
